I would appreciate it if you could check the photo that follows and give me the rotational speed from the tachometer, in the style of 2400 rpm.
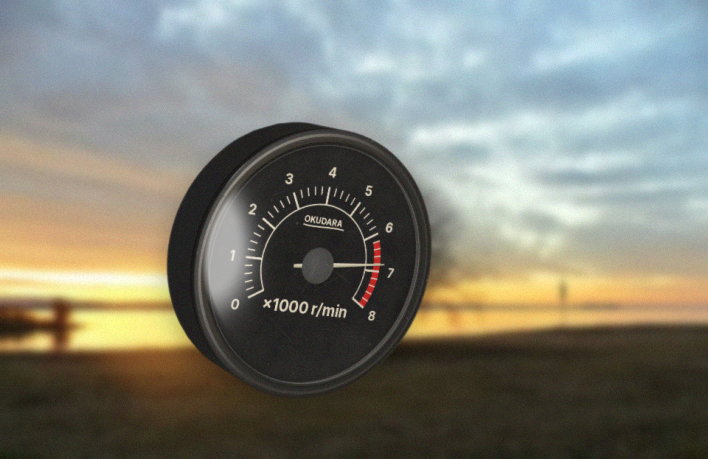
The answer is 6800 rpm
